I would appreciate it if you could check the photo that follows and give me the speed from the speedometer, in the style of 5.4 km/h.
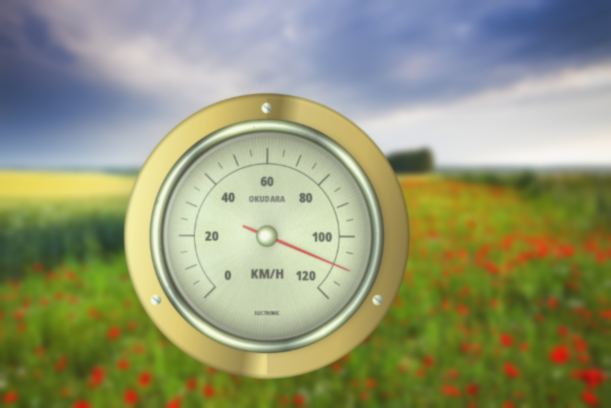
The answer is 110 km/h
